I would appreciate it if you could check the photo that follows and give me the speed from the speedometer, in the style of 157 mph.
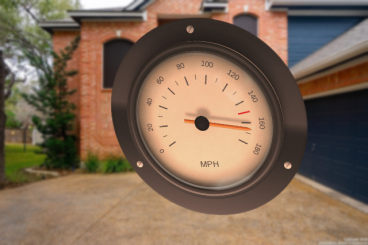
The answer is 165 mph
